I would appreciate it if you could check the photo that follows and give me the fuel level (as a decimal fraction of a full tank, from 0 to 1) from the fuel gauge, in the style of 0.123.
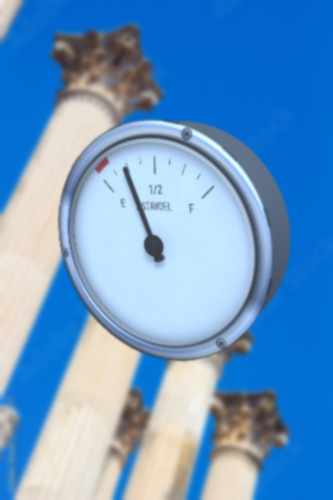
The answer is 0.25
